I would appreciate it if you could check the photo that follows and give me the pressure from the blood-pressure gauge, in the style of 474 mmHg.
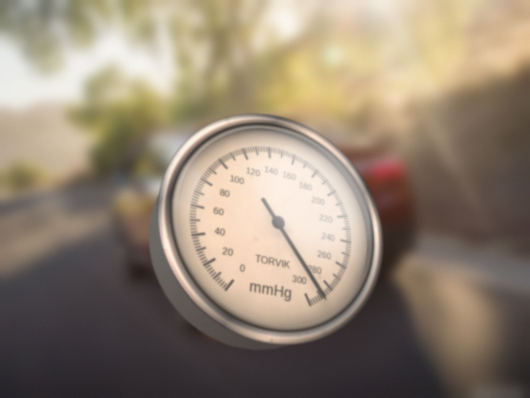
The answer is 290 mmHg
